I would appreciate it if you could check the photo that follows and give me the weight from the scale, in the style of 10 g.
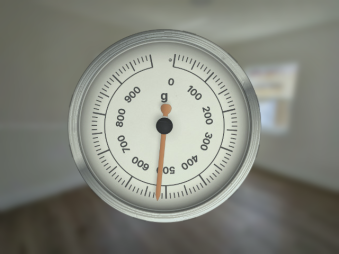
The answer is 520 g
